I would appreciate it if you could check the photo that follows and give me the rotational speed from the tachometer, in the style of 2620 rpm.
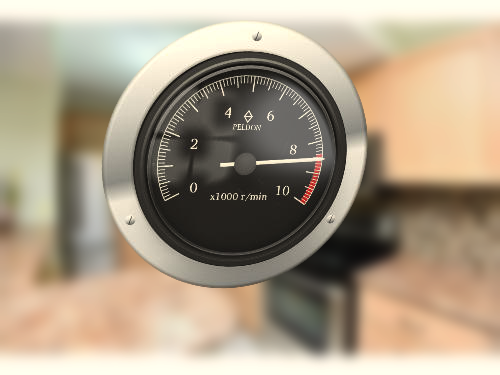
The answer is 8500 rpm
